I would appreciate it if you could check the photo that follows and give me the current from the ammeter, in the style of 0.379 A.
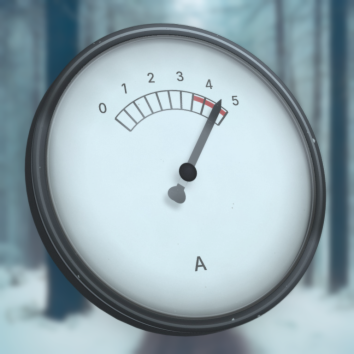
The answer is 4.5 A
